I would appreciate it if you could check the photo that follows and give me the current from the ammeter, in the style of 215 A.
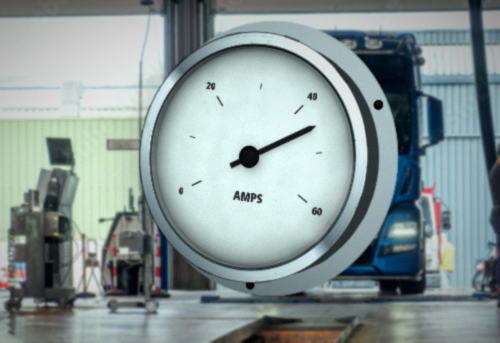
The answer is 45 A
